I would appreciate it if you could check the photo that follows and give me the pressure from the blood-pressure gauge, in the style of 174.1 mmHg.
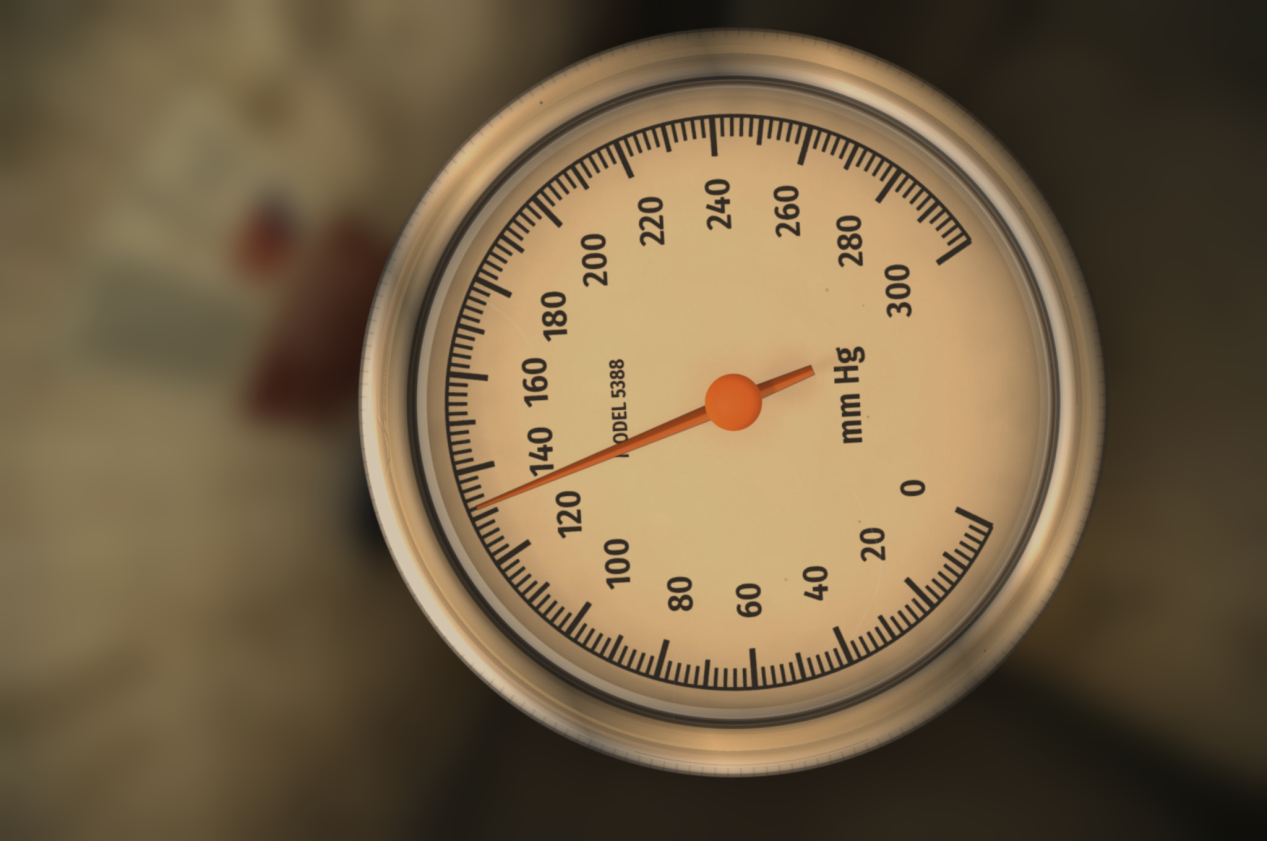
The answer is 132 mmHg
